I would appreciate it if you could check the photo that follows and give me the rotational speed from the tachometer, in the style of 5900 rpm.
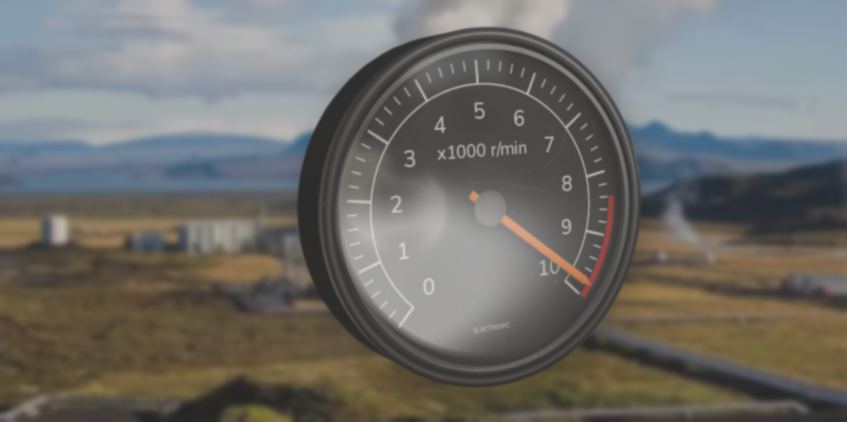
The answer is 9800 rpm
